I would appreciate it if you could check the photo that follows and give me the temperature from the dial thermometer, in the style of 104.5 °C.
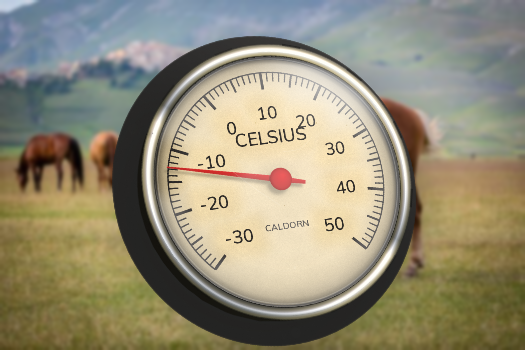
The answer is -13 °C
